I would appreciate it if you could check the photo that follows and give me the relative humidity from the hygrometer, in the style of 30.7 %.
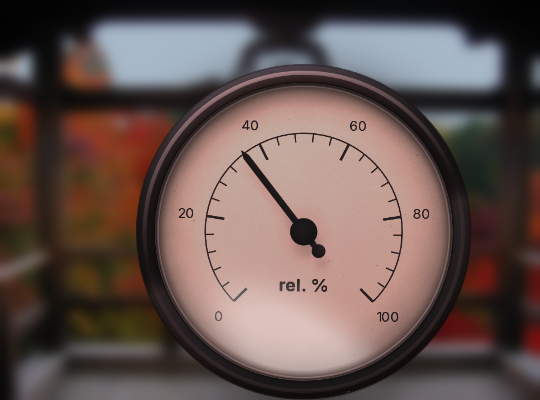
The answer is 36 %
